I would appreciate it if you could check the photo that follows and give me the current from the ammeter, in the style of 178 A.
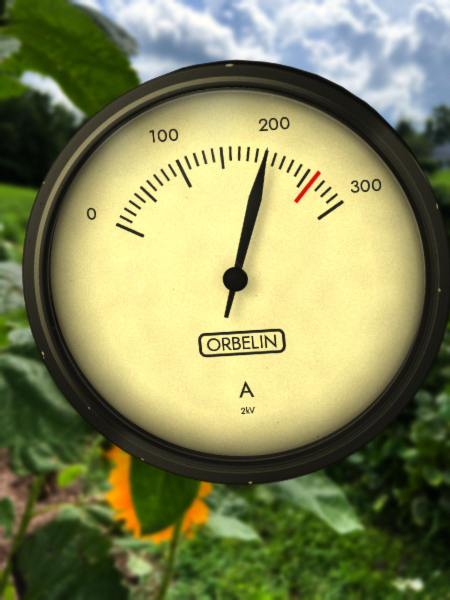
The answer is 200 A
